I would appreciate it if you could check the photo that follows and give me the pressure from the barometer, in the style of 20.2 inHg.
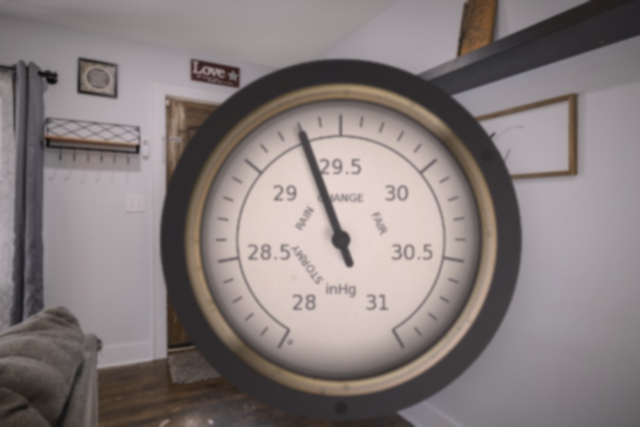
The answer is 29.3 inHg
